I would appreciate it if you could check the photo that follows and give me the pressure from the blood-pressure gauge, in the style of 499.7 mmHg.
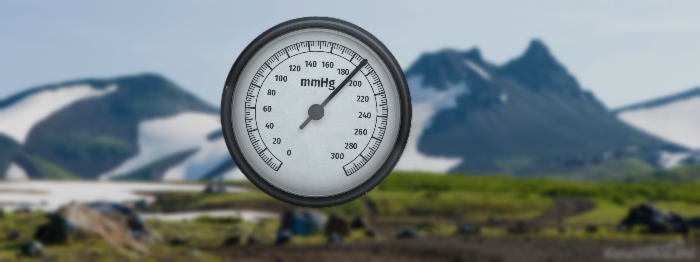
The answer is 190 mmHg
